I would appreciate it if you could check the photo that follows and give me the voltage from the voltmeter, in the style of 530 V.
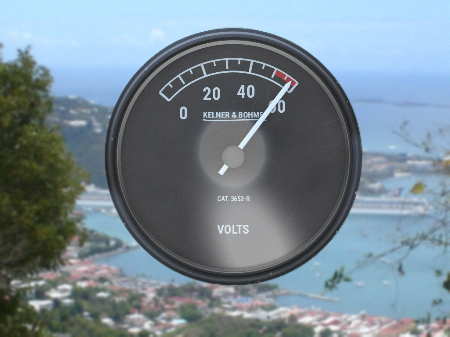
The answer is 57.5 V
